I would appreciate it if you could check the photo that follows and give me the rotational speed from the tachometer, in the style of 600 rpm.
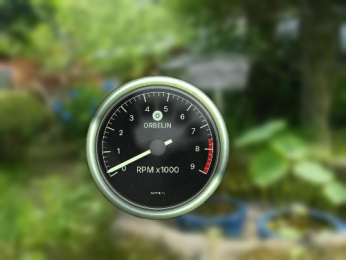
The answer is 200 rpm
